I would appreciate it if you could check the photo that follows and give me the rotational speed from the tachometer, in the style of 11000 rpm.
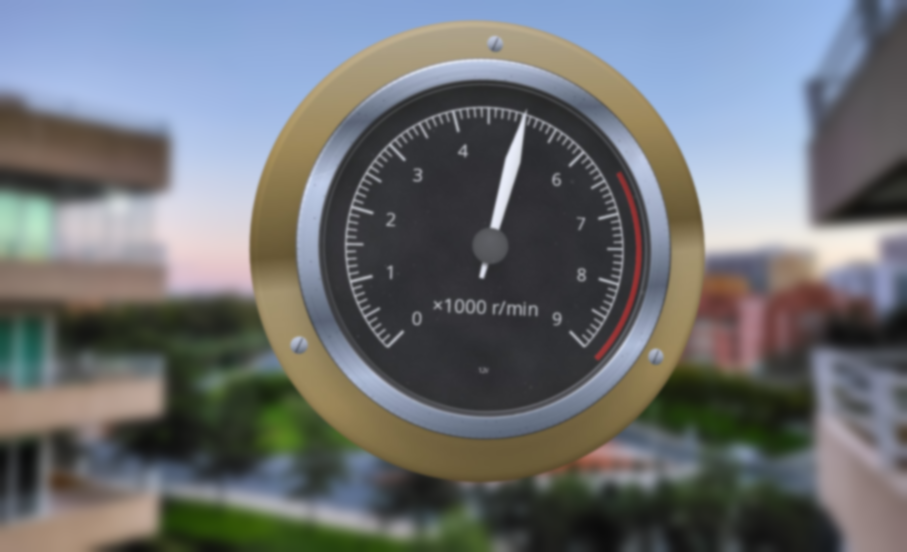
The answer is 5000 rpm
